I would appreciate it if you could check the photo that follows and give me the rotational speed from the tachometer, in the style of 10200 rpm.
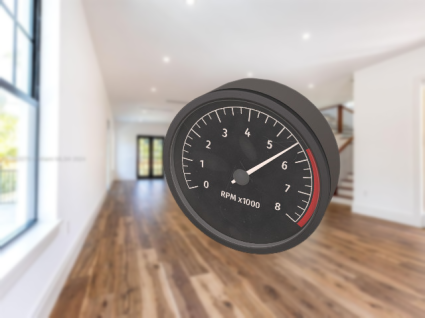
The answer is 5500 rpm
